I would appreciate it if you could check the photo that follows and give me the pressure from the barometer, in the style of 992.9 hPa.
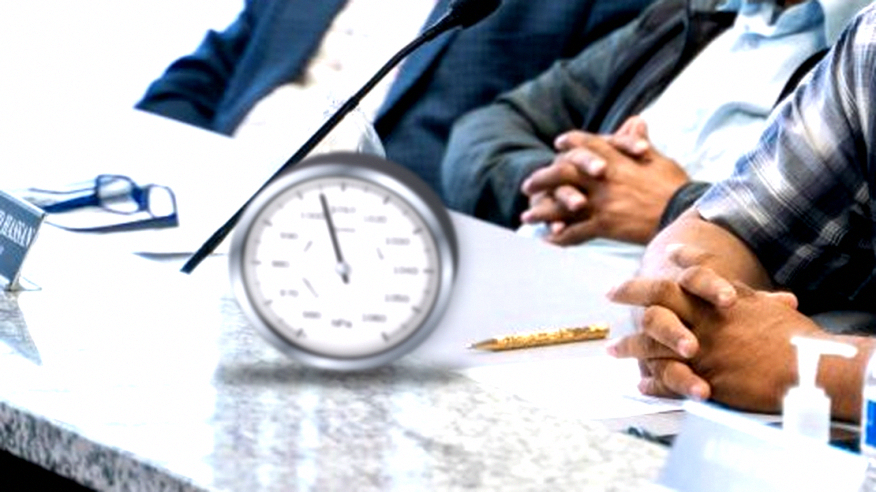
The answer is 1005 hPa
